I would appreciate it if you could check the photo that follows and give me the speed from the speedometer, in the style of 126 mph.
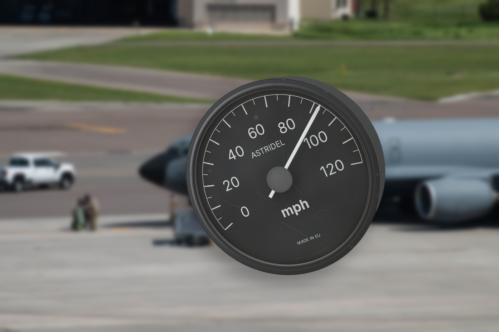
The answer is 92.5 mph
